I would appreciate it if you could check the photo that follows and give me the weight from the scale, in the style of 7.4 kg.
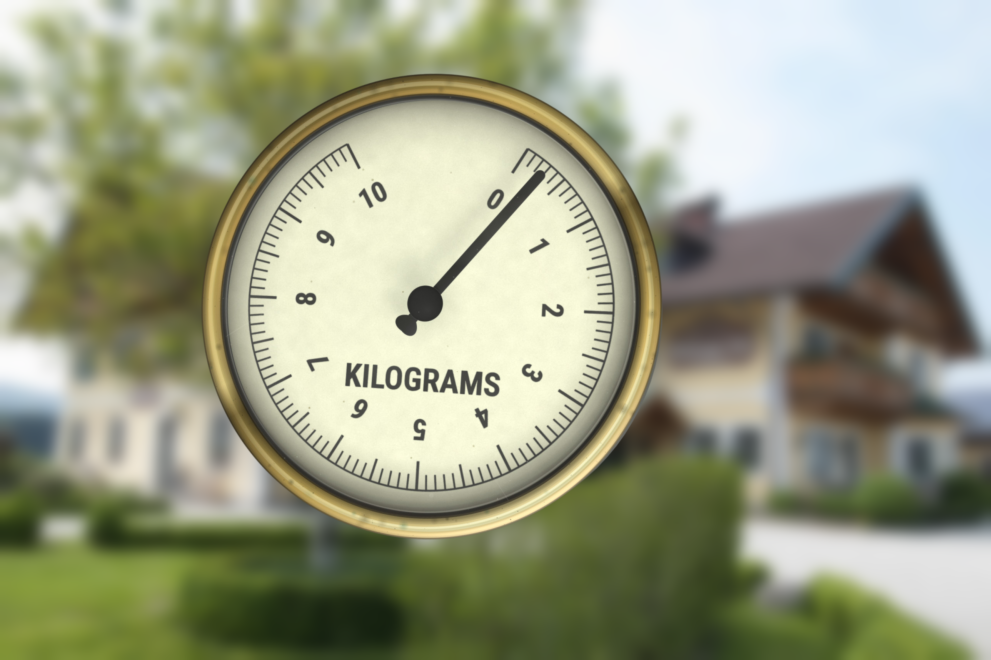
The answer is 0.3 kg
